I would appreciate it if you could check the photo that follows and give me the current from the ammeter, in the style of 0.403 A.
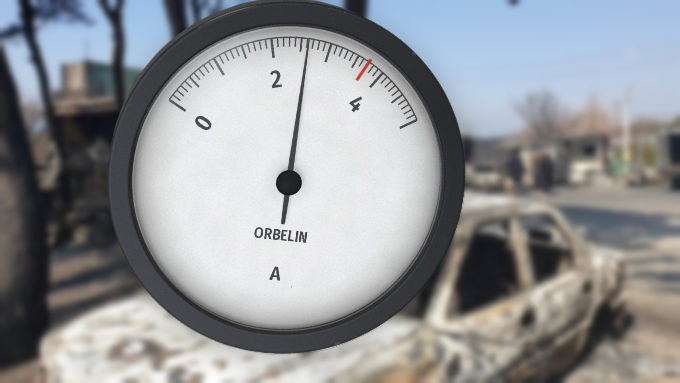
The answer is 2.6 A
